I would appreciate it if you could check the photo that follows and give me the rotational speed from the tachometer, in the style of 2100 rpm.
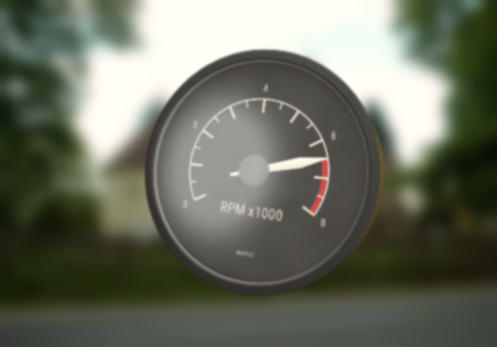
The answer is 6500 rpm
